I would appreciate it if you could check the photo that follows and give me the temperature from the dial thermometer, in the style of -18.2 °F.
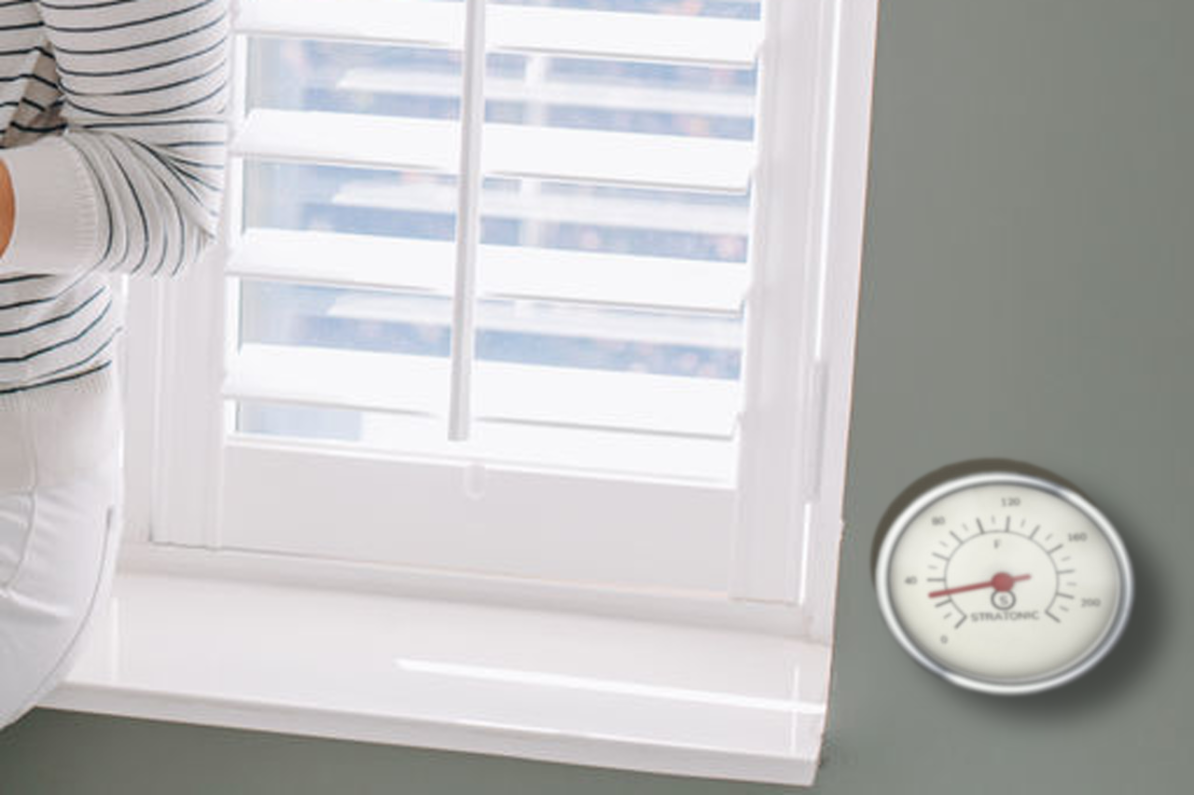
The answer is 30 °F
